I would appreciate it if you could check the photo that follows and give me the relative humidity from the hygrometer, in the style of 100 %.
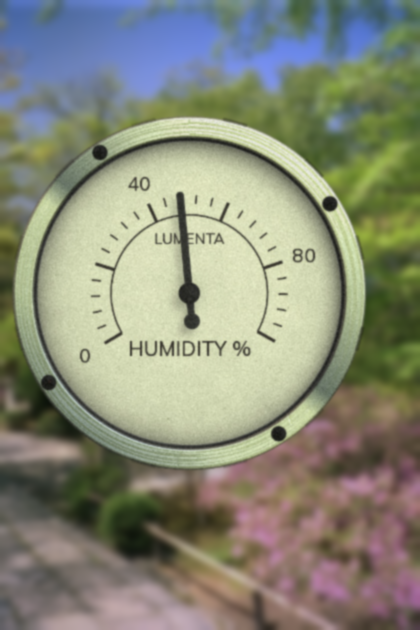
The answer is 48 %
